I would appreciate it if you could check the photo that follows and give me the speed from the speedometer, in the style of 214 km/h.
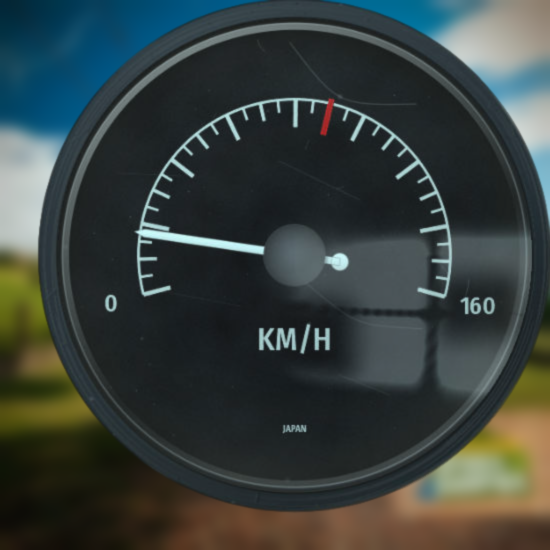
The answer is 17.5 km/h
